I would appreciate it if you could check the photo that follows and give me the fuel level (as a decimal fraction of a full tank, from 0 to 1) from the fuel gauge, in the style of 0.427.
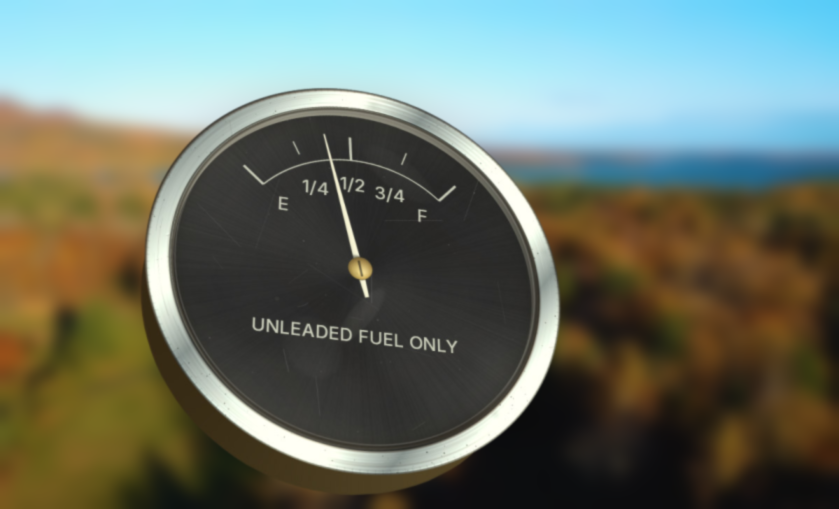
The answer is 0.375
